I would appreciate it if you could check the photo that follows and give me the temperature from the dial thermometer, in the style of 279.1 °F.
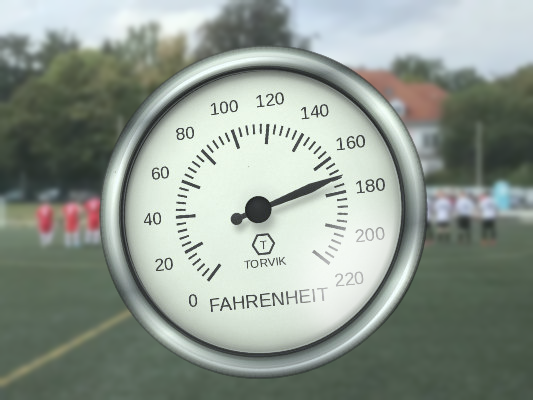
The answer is 172 °F
